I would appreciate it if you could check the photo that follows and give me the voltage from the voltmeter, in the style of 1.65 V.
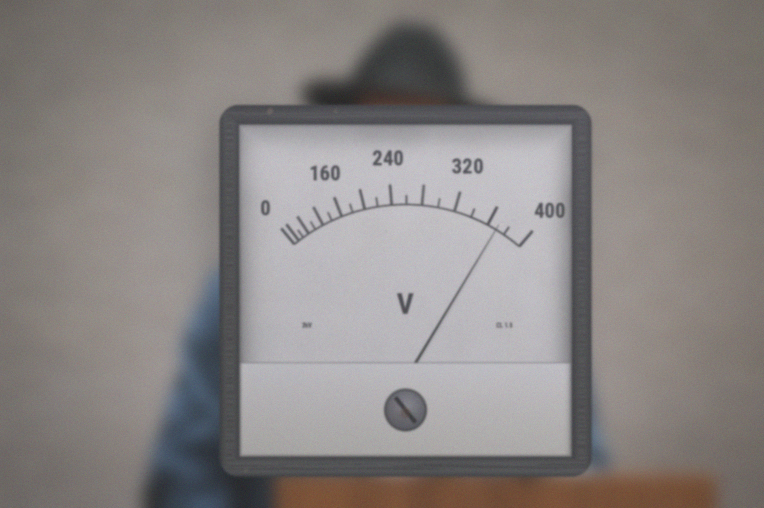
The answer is 370 V
